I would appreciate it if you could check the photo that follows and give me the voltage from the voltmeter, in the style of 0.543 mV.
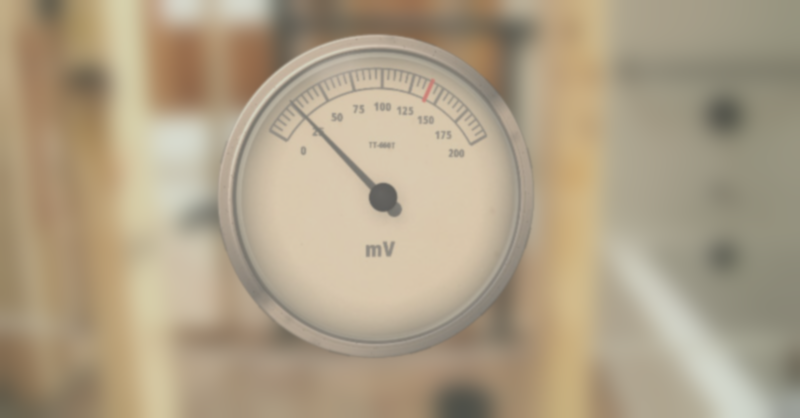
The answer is 25 mV
